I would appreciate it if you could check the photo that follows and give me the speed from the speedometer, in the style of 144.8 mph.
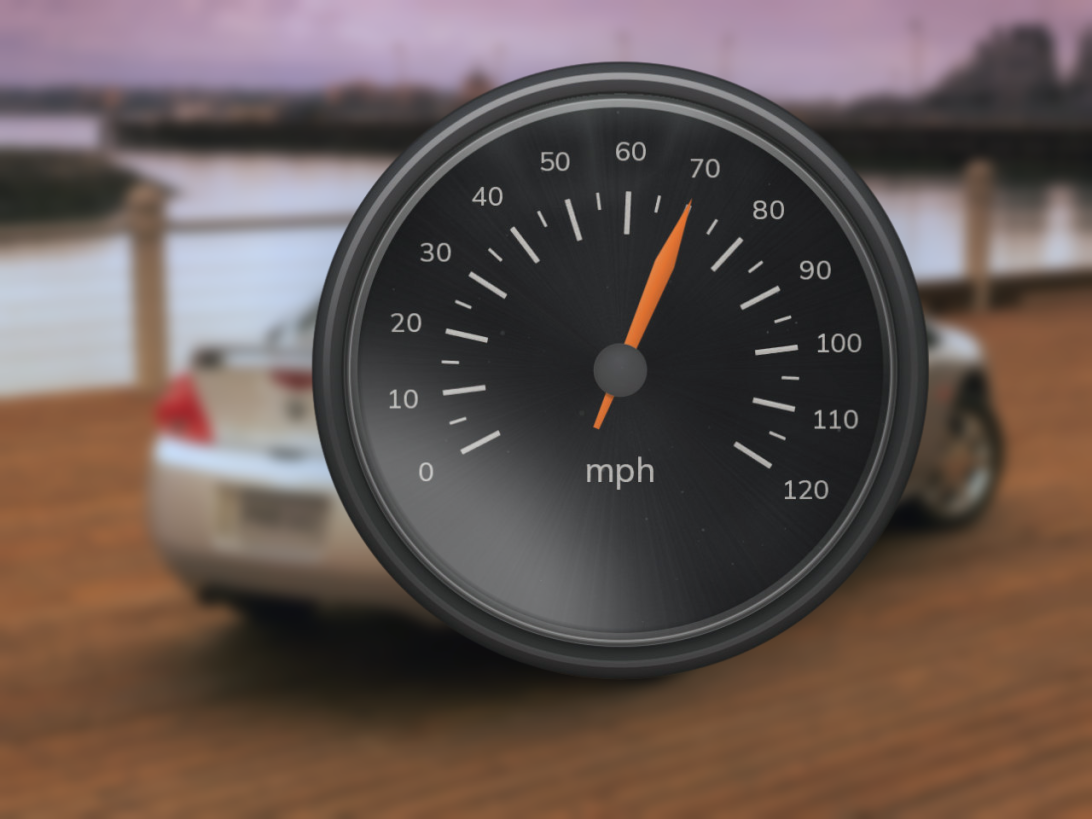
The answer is 70 mph
